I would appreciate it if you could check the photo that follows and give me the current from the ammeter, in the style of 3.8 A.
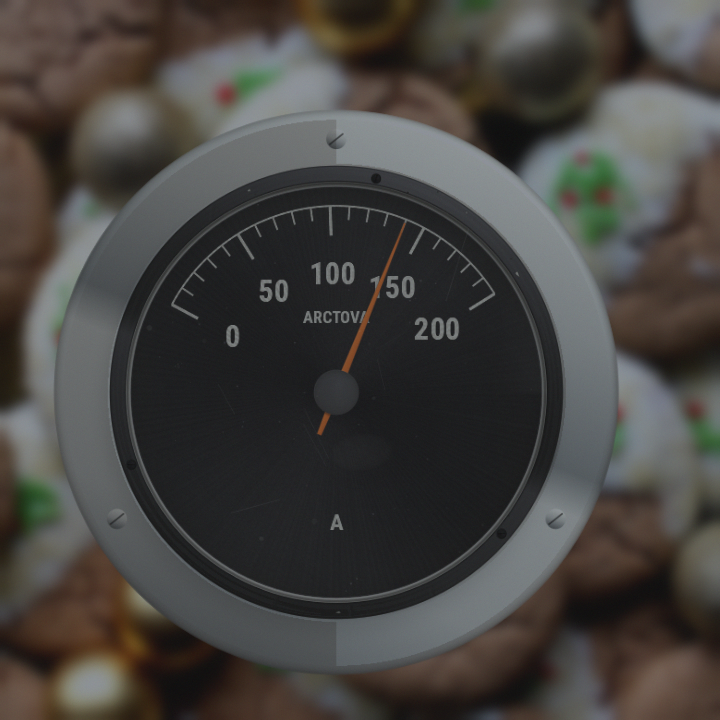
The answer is 140 A
